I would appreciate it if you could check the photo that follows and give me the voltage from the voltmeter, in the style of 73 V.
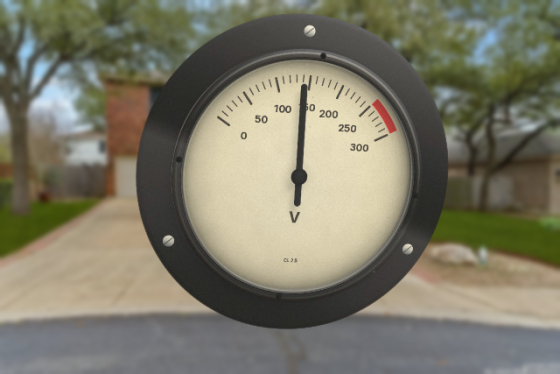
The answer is 140 V
